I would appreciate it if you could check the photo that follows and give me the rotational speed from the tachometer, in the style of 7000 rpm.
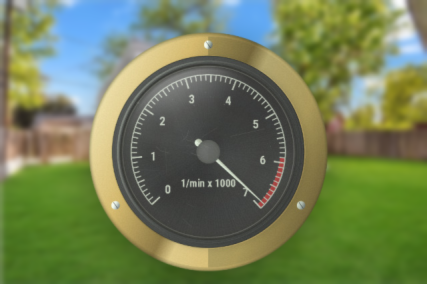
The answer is 6900 rpm
